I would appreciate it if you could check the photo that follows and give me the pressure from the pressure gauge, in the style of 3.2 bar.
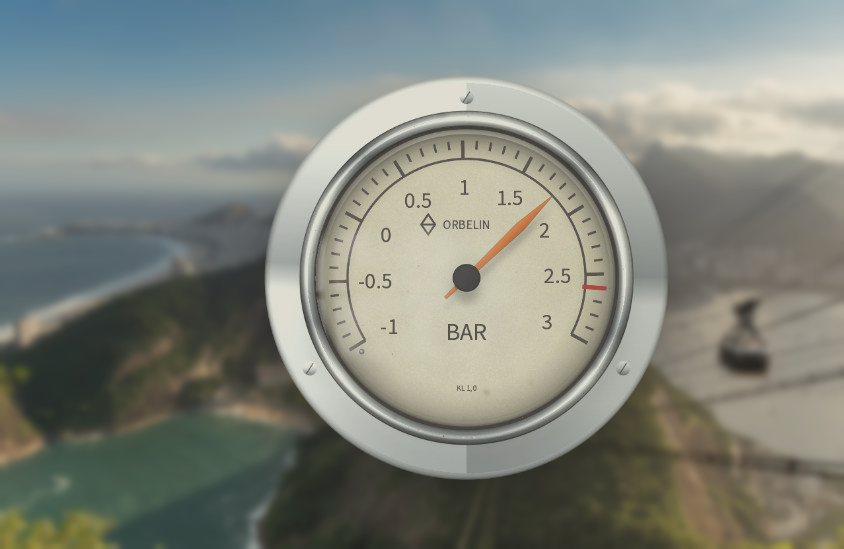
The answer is 1.8 bar
